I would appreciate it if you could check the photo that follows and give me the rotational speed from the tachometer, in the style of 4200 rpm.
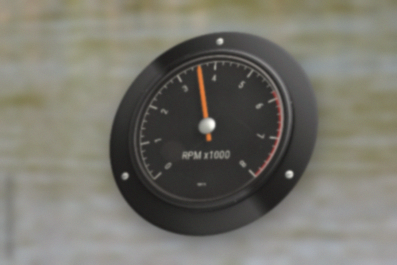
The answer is 3600 rpm
